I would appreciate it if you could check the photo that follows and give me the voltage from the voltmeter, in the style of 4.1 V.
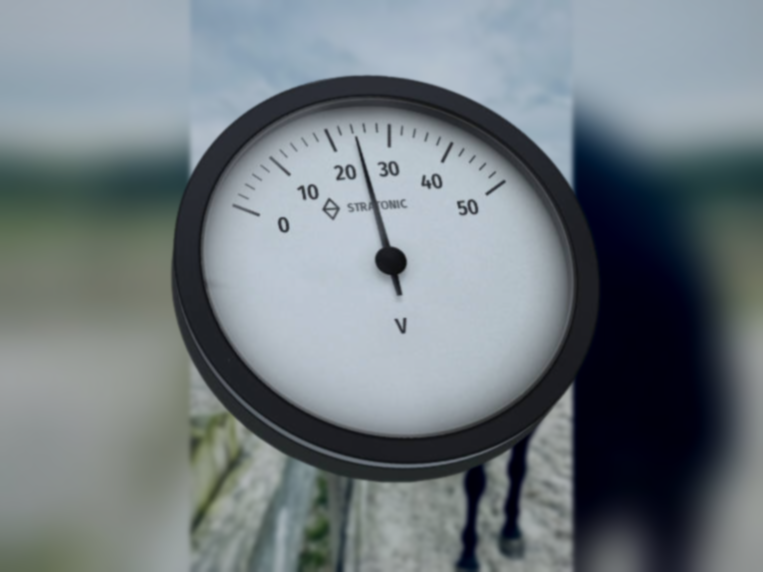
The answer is 24 V
